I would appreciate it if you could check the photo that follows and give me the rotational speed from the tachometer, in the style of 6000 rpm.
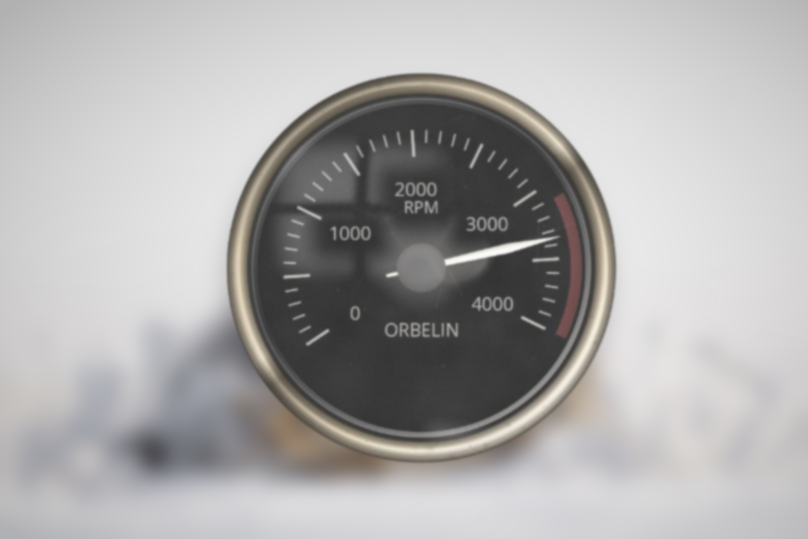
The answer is 3350 rpm
